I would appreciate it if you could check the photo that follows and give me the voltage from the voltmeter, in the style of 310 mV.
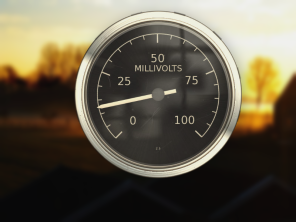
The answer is 12.5 mV
